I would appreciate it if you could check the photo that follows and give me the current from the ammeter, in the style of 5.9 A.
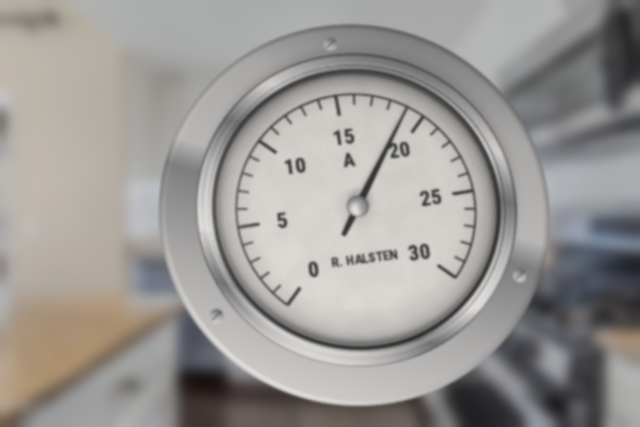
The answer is 19 A
